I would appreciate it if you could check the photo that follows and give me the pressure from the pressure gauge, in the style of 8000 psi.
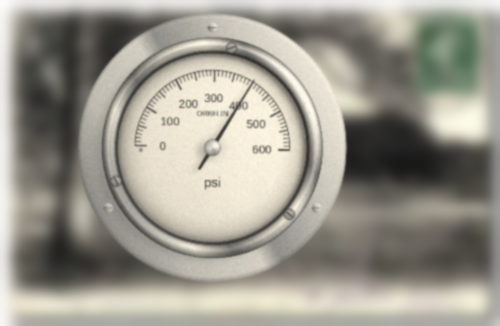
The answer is 400 psi
